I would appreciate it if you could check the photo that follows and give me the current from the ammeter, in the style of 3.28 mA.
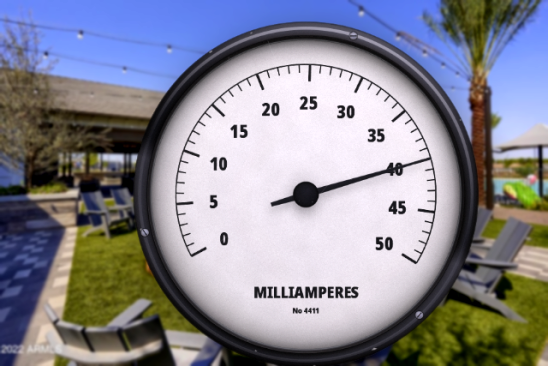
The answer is 40 mA
